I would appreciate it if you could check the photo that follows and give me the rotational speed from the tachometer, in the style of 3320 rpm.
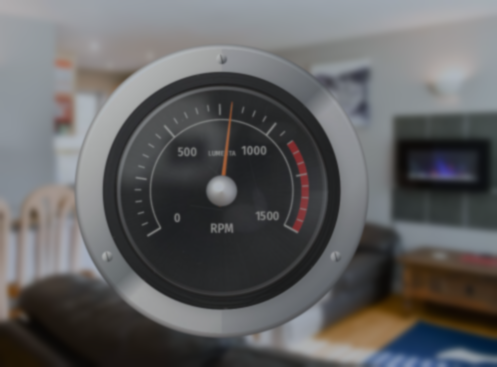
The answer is 800 rpm
